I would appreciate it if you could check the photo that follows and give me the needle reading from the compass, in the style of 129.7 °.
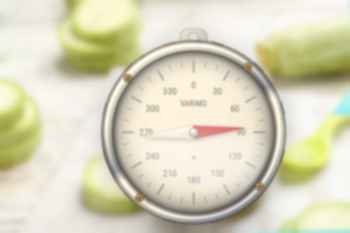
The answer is 85 °
